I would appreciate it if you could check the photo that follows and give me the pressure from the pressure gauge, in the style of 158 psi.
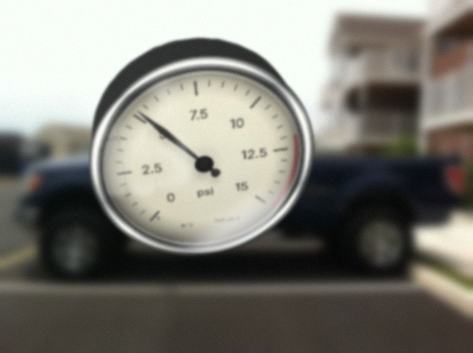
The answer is 5.25 psi
